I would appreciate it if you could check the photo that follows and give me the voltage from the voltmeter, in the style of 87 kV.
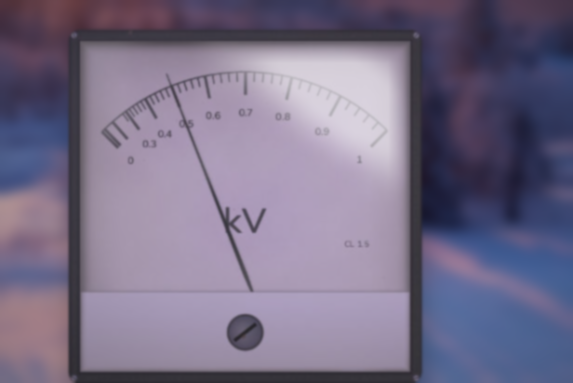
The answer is 0.5 kV
